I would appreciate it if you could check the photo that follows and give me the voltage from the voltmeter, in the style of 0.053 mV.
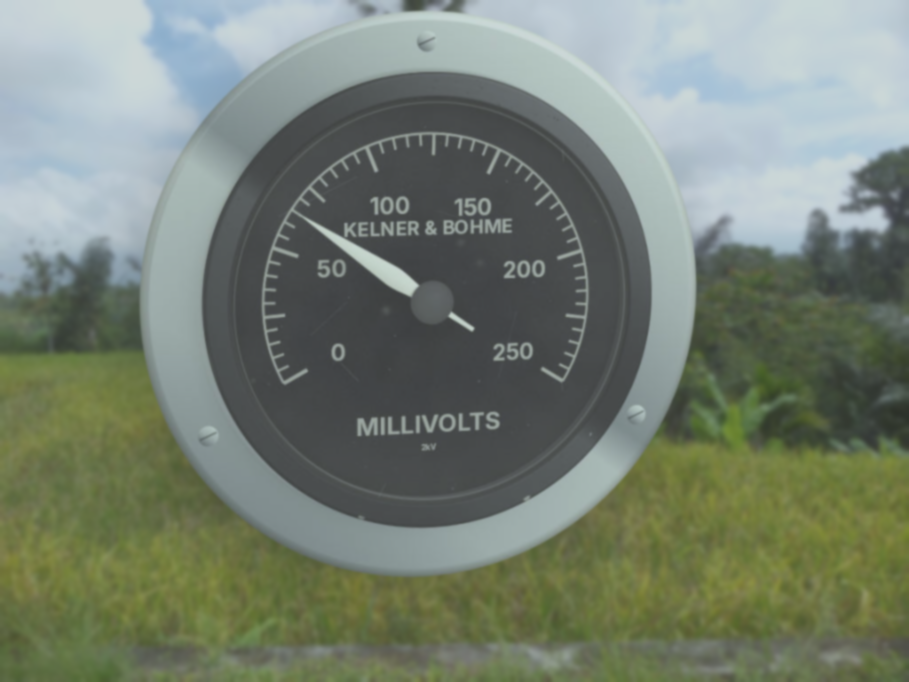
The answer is 65 mV
